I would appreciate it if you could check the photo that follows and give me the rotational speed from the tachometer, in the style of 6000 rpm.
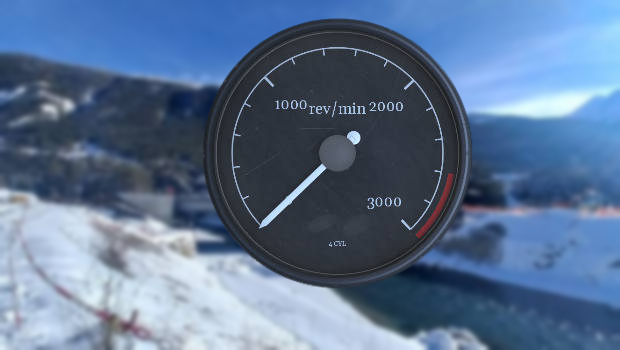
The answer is 0 rpm
